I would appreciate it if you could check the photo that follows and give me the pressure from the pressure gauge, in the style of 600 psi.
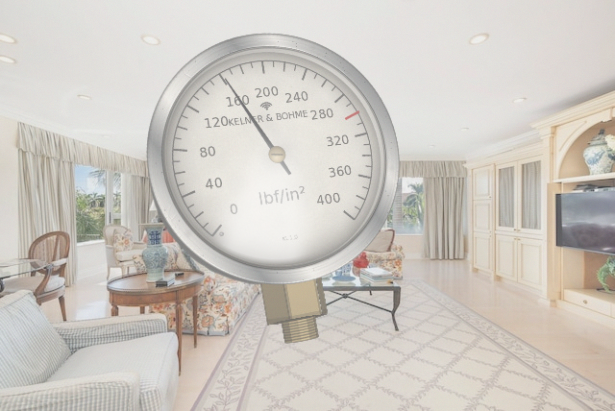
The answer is 160 psi
